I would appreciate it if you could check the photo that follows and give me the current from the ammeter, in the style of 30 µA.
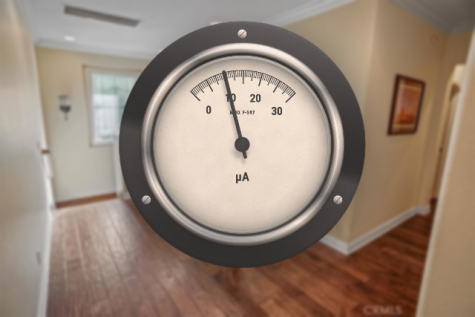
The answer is 10 µA
